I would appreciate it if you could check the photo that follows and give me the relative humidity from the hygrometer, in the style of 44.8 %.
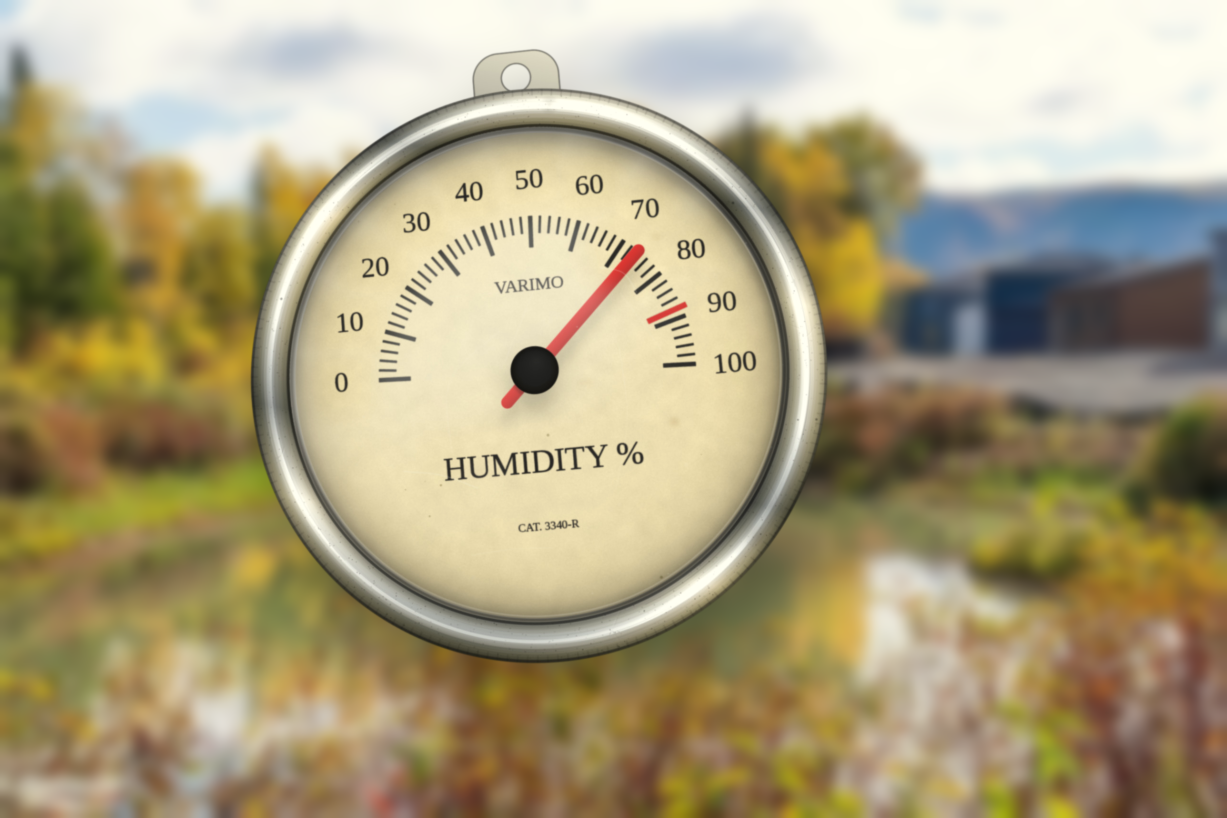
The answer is 74 %
